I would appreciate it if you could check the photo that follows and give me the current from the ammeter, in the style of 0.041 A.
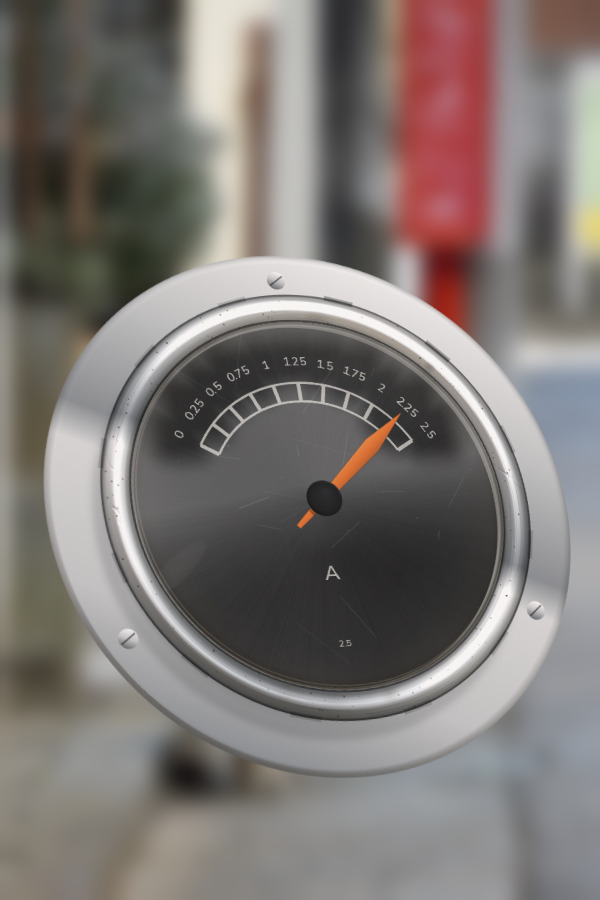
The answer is 2.25 A
